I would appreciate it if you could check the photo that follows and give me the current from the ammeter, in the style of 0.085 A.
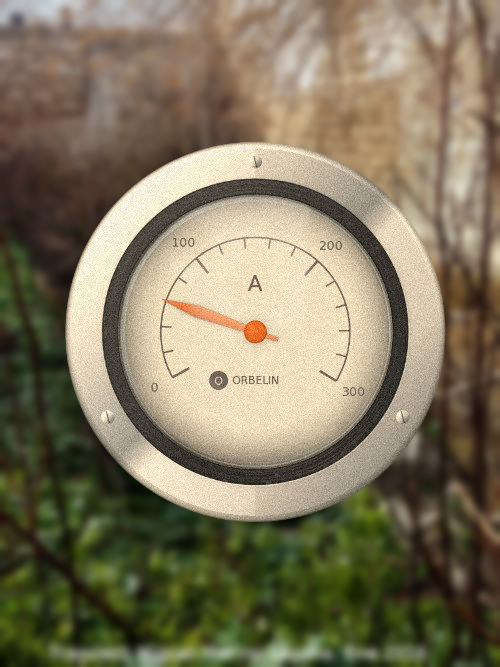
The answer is 60 A
